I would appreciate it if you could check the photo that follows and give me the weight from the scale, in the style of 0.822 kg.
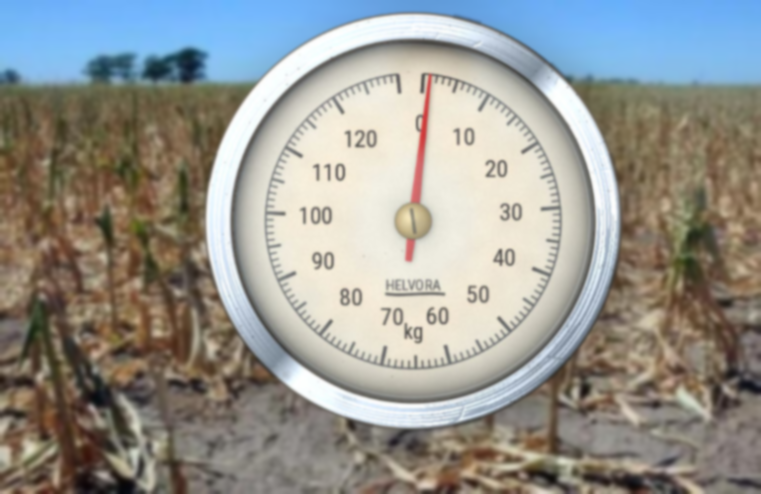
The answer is 1 kg
